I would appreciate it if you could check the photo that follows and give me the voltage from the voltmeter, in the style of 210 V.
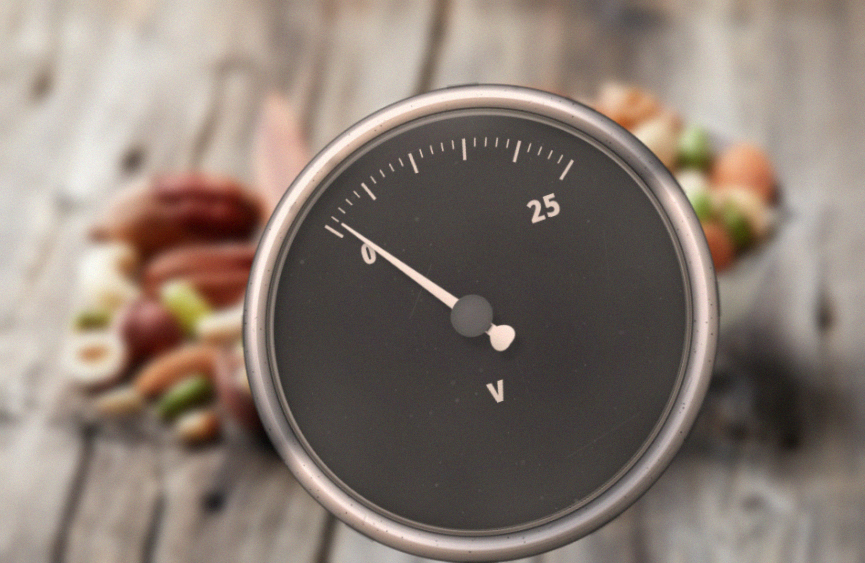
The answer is 1 V
